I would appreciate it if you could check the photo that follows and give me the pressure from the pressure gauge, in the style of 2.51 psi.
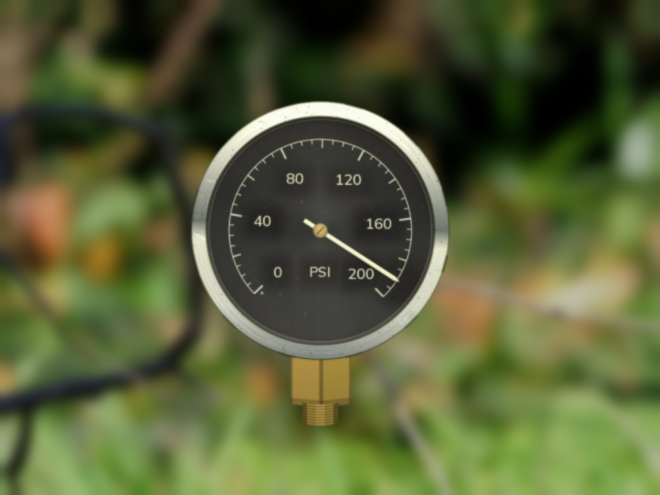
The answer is 190 psi
